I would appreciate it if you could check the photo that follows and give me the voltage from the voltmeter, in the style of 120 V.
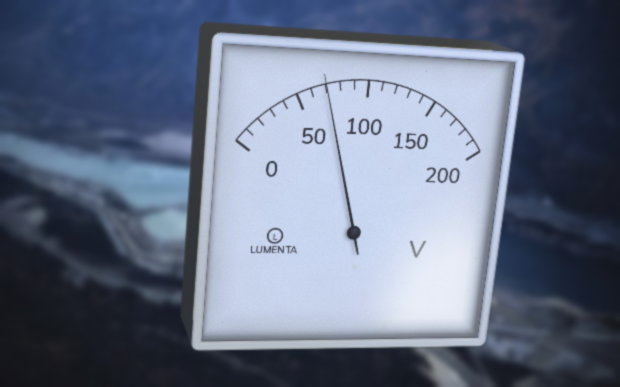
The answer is 70 V
